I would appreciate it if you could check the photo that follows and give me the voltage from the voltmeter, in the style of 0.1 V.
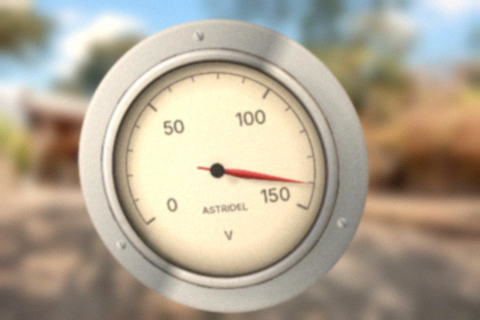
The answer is 140 V
